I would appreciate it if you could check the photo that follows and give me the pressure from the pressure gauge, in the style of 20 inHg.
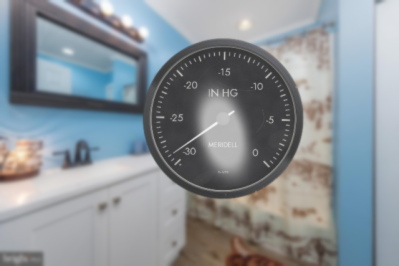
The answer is -29 inHg
